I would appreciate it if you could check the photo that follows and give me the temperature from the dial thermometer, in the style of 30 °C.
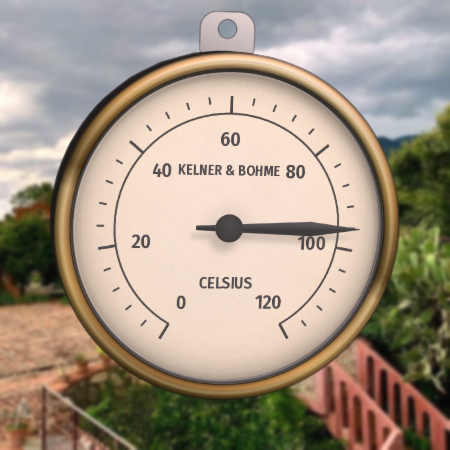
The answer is 96 °C
